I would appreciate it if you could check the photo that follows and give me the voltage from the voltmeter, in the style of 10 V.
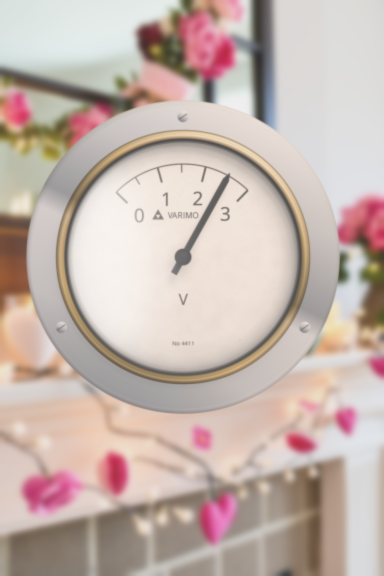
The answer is 2.5 V
